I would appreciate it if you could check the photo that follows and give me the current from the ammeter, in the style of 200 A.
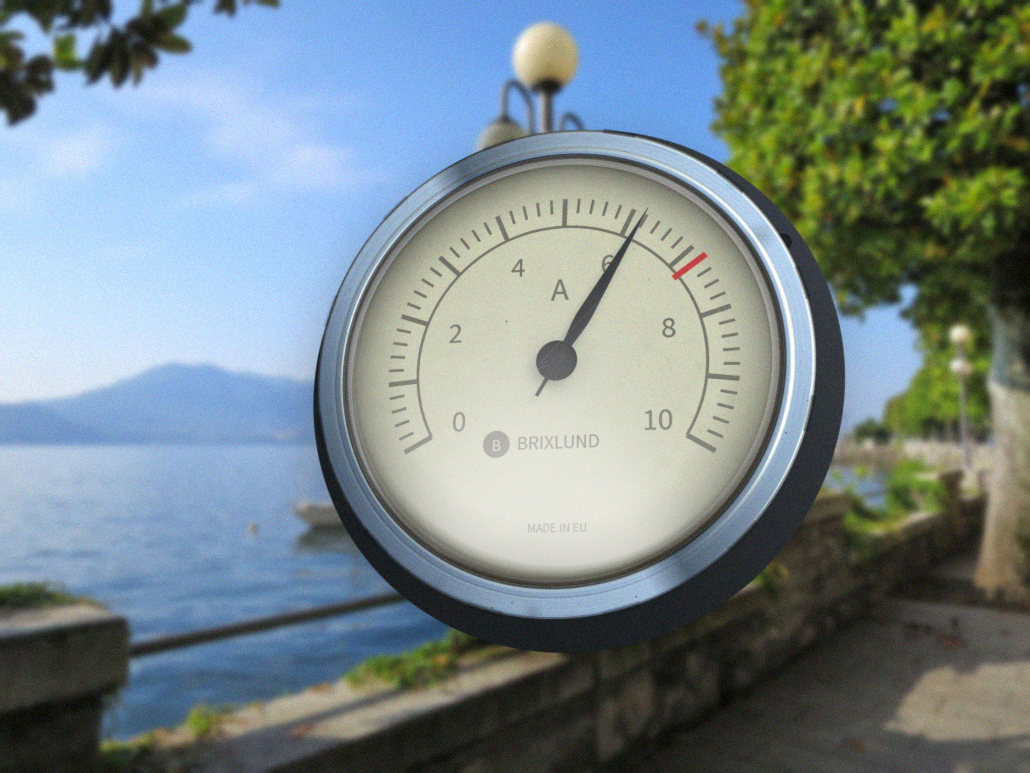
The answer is 6.2 A
